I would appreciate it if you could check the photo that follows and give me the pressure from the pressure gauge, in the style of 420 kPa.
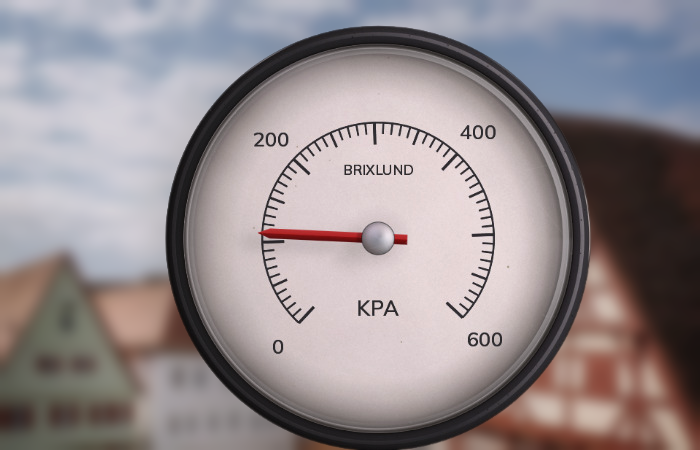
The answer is 110 kPa
